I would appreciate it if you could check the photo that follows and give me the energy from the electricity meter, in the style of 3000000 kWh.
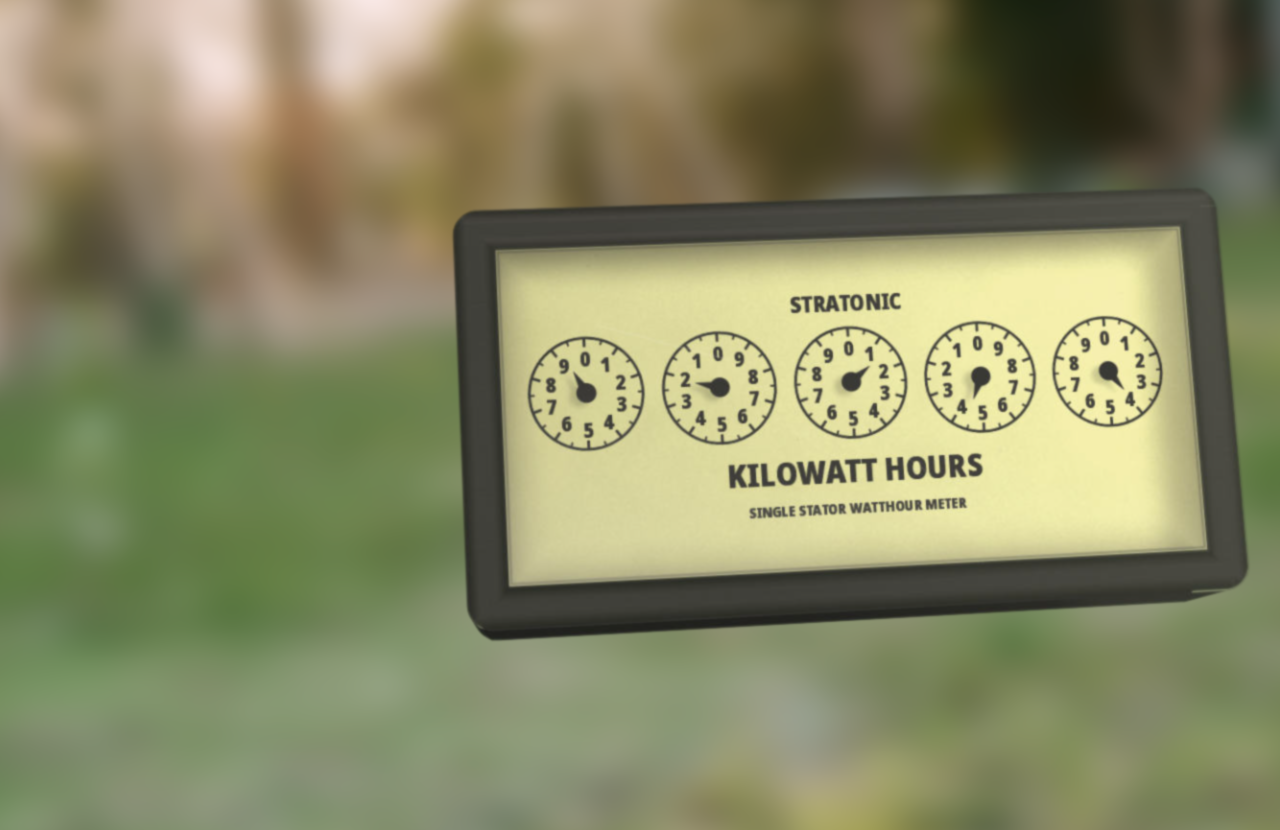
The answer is 92144 kWh
